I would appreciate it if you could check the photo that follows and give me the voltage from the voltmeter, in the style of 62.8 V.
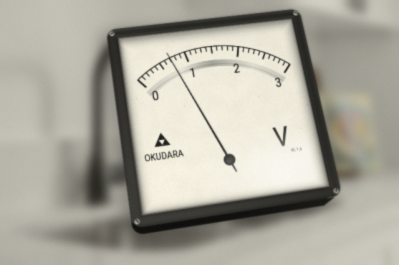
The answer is 0.7 V
